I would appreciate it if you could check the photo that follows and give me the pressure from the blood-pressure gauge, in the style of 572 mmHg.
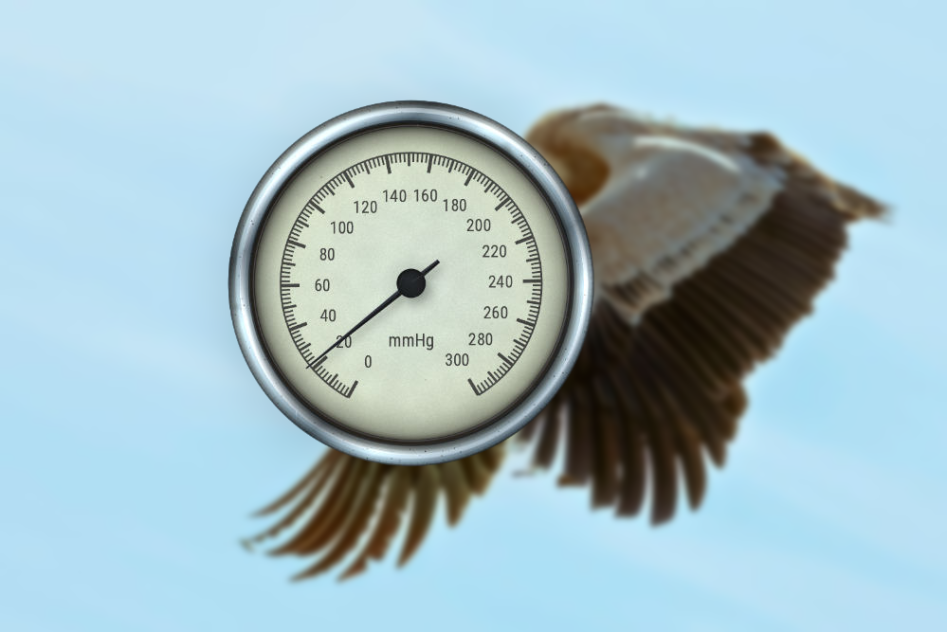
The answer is 22 mmHg
